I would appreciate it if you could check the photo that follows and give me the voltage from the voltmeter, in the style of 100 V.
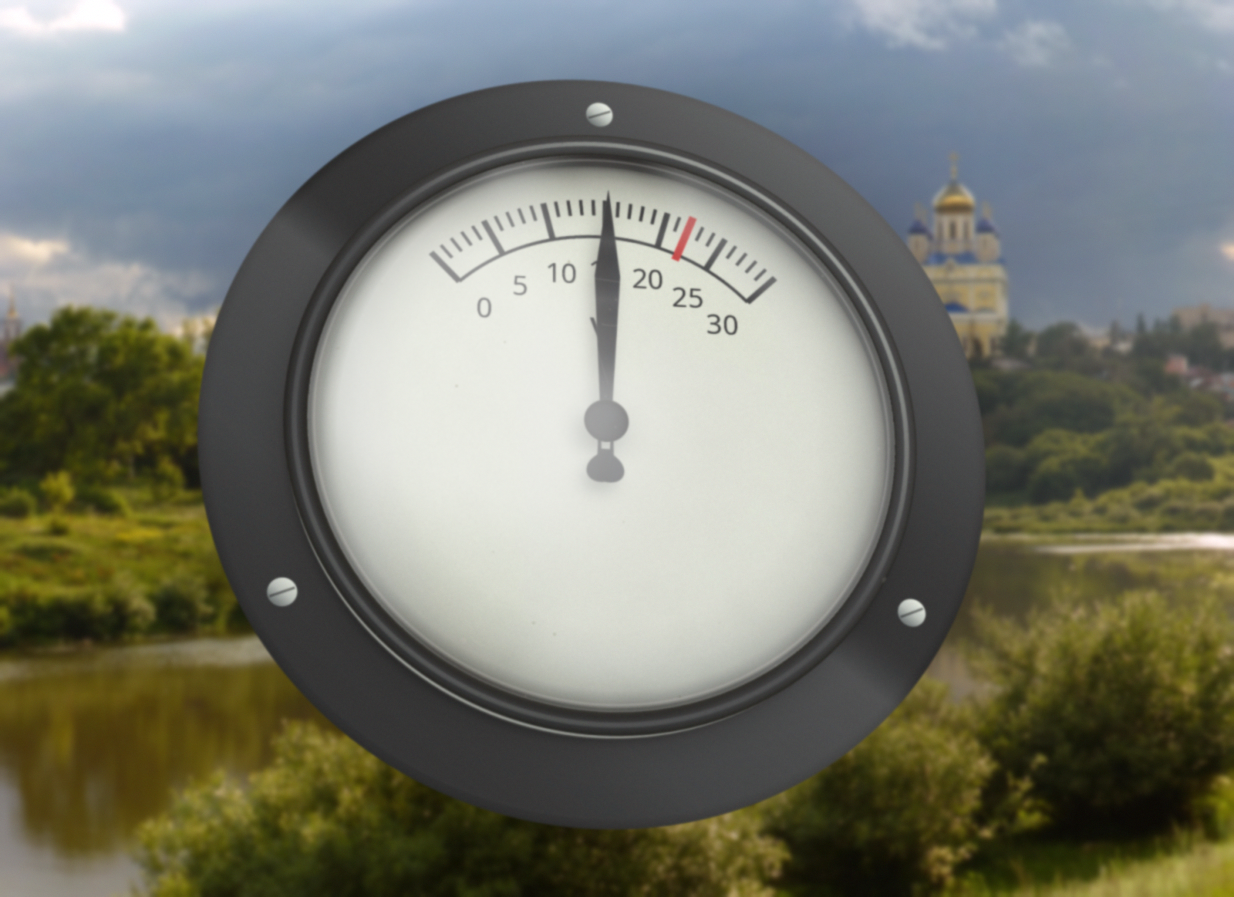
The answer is 15 V
